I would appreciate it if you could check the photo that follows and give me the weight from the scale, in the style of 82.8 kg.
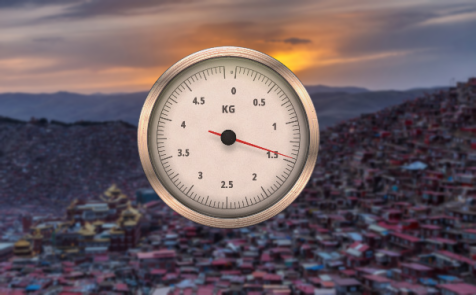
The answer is 1.45 kg
